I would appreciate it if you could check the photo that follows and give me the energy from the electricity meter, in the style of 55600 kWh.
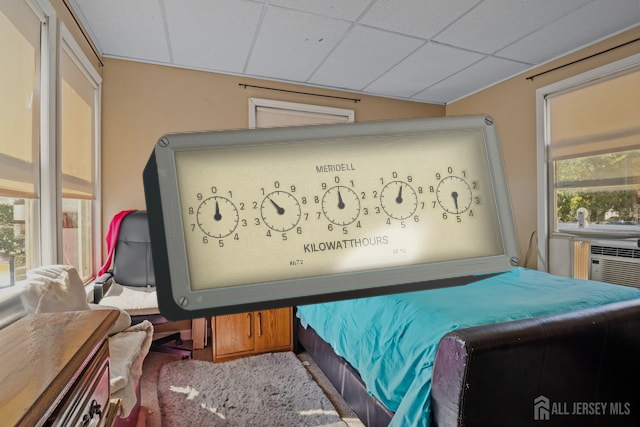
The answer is 995 kWh
